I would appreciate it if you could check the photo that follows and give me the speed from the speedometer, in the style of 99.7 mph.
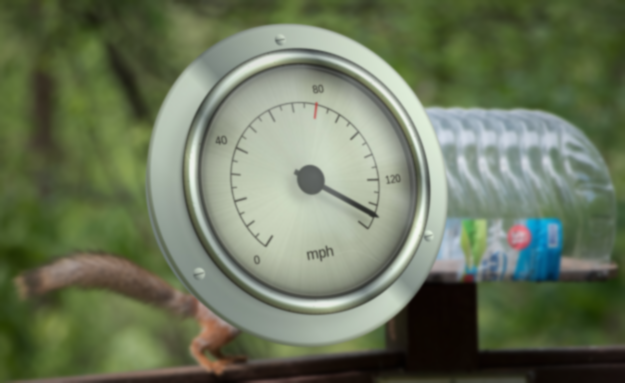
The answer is 135 mph
